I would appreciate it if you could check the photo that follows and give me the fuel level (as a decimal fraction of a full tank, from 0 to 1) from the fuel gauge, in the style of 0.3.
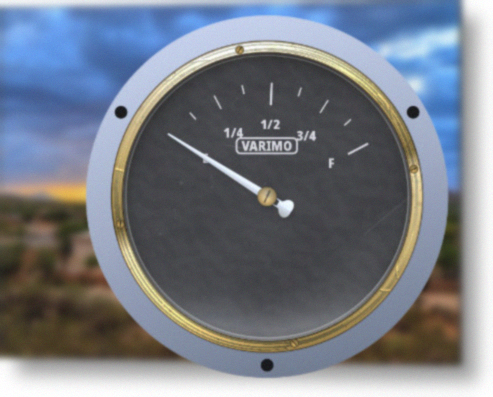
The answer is 0
